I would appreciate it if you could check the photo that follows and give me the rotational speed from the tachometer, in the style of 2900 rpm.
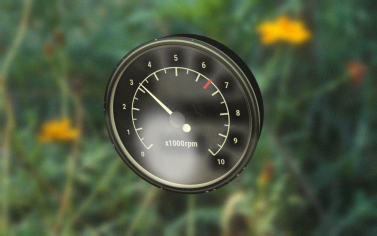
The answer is 3250 rpm
